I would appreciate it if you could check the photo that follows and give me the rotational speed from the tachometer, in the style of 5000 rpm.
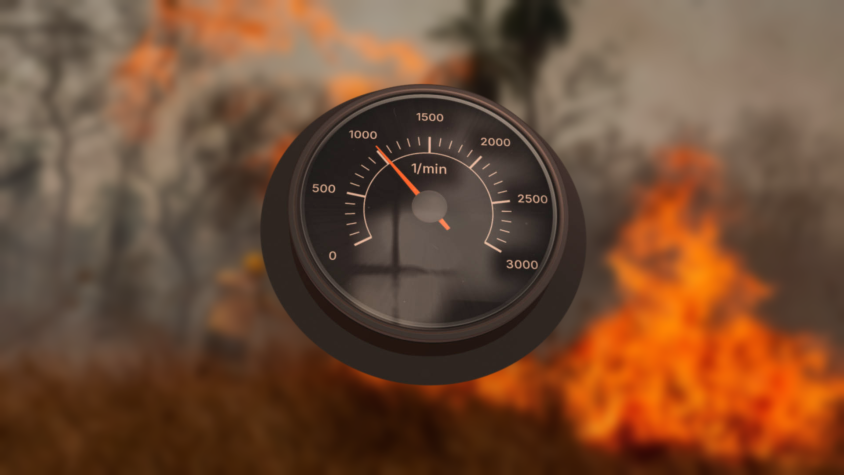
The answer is 1000 rpm
